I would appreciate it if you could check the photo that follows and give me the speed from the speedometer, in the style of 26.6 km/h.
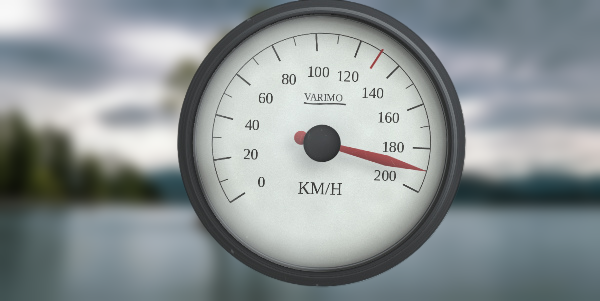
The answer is 190 km/h
